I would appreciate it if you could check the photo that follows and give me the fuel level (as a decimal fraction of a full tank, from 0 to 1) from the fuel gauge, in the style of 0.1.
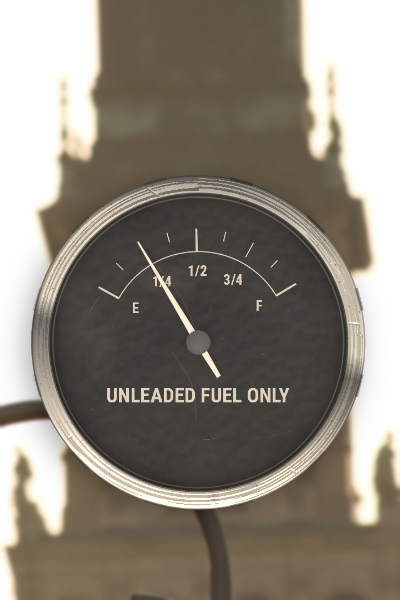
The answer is 0.25
